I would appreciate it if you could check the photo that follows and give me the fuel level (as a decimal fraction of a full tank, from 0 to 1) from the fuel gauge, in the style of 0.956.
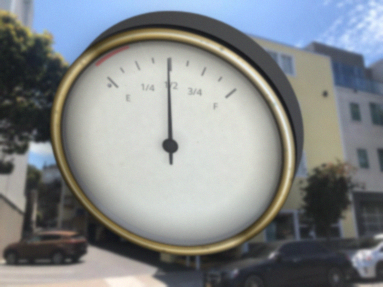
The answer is 0.5
